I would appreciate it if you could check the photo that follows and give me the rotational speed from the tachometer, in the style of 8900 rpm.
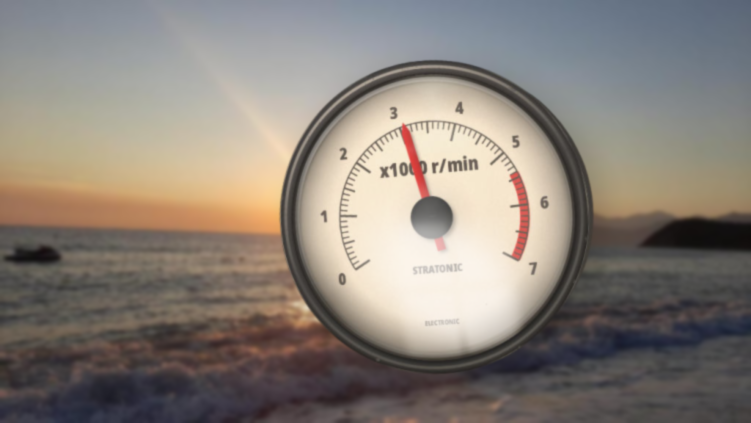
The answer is 3100 rpm
